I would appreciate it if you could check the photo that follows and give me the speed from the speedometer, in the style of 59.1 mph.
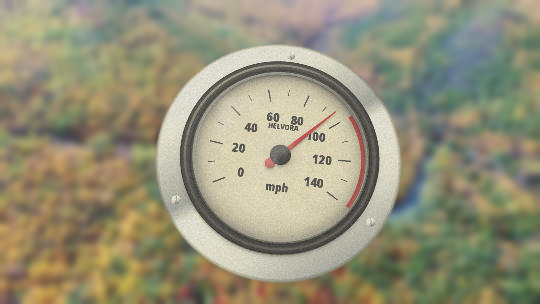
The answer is 95 mph
